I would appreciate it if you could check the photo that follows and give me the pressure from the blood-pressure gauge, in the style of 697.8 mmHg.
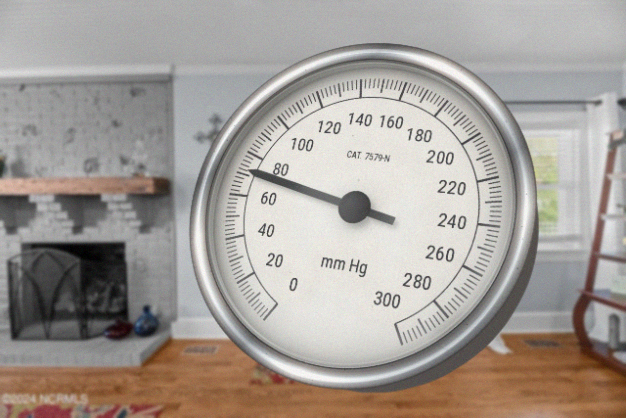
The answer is 72 mmHg
